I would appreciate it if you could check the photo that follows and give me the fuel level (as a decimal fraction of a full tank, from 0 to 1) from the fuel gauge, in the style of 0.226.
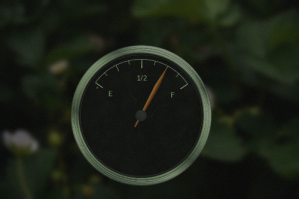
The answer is 0.75
